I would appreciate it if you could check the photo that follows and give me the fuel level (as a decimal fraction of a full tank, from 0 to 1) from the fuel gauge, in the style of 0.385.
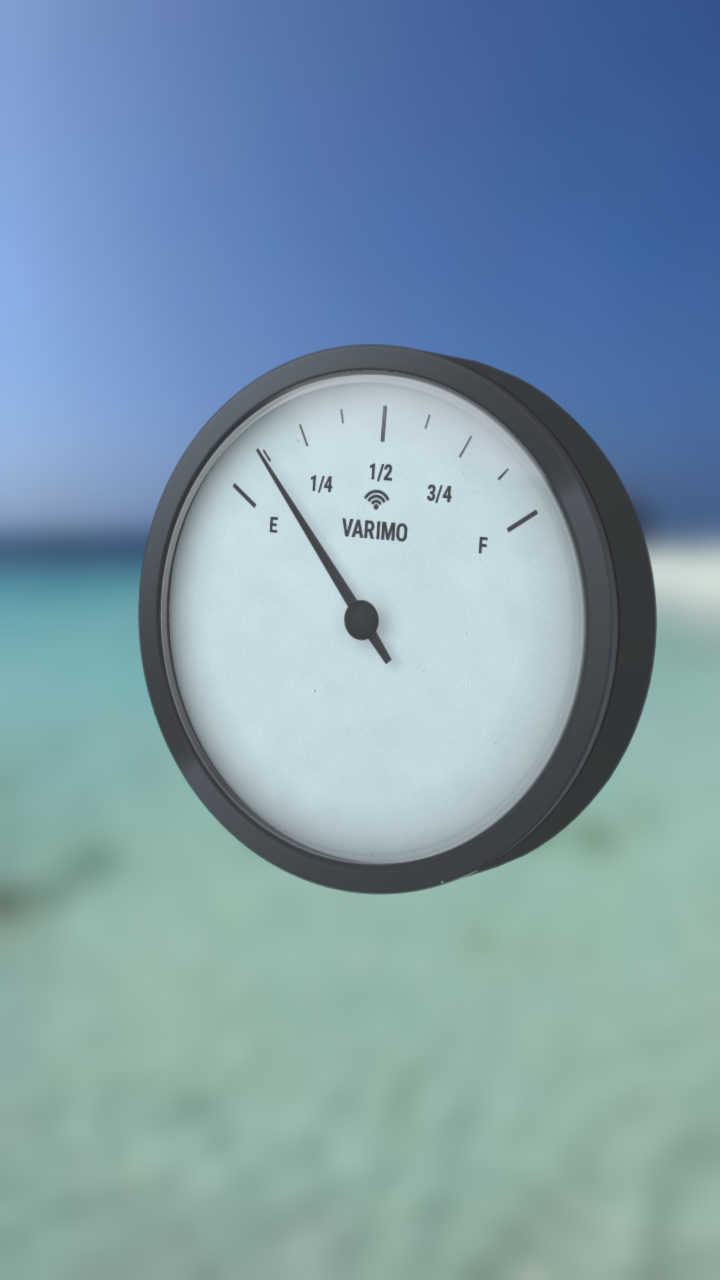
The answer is 0.125
